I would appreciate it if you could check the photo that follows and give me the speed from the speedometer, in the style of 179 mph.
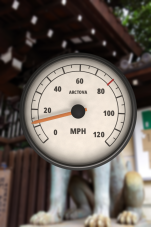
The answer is 12.5 mph
